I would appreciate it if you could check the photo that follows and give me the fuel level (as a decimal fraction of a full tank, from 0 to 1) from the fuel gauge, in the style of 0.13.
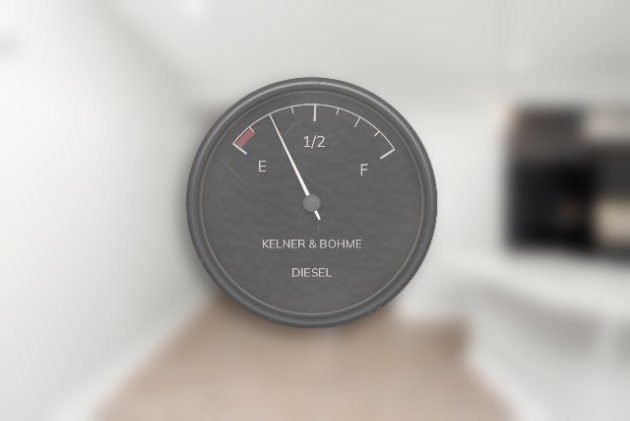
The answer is 0.25
